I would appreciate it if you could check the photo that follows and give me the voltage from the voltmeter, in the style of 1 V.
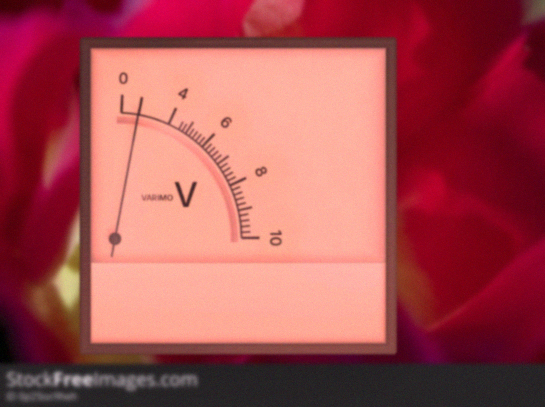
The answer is 2 V
